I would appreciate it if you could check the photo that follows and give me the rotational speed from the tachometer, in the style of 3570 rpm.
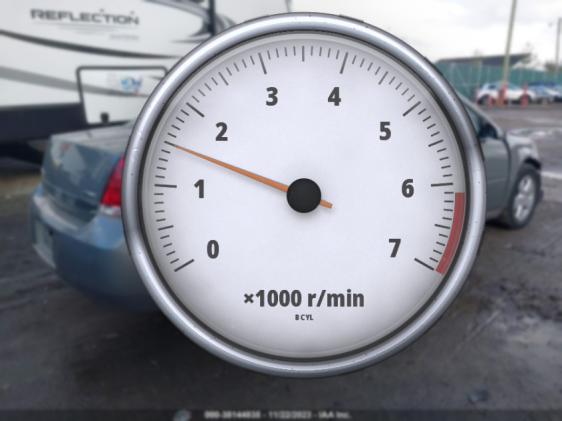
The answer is 1500 rpm
